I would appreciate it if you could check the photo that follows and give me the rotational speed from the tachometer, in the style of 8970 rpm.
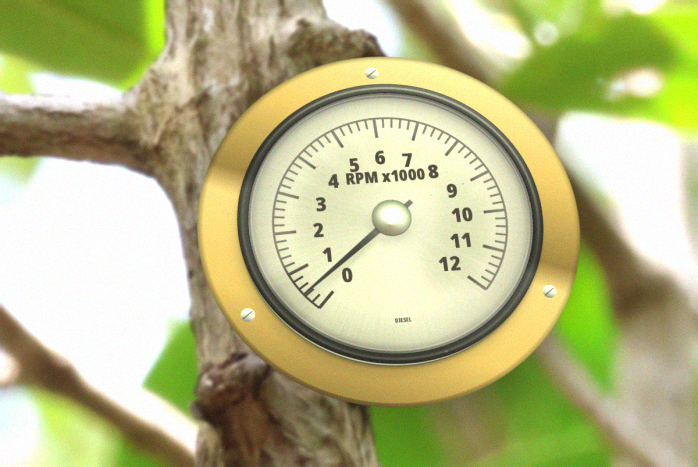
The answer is 400 rpm
